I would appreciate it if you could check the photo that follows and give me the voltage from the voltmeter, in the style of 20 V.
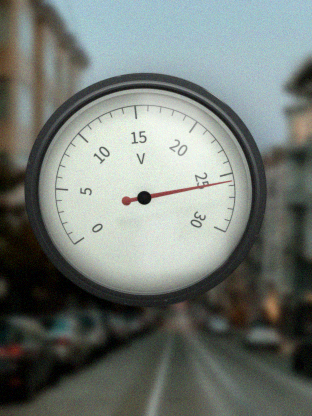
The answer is 25.5 V
